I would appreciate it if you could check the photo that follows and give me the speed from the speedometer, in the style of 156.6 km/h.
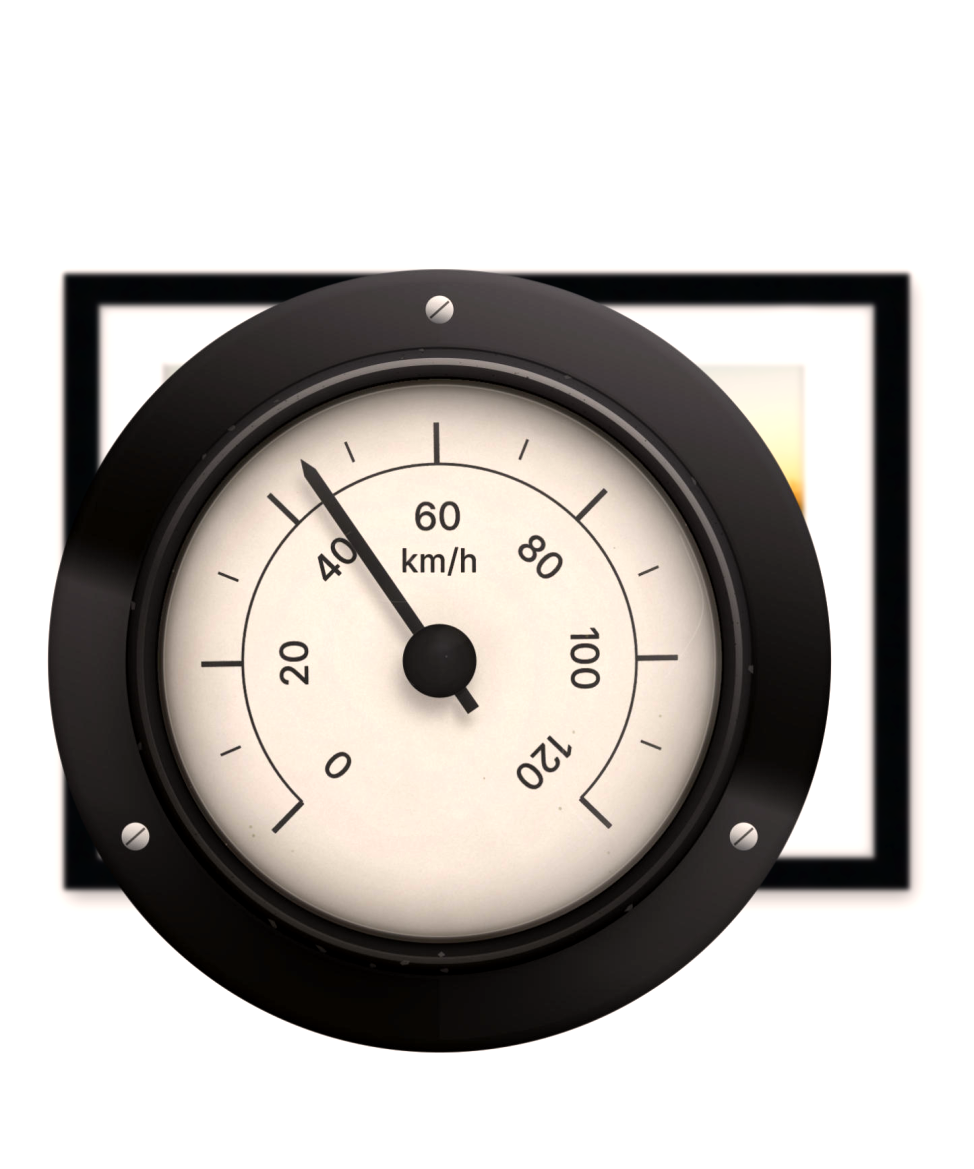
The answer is 45 km/h
